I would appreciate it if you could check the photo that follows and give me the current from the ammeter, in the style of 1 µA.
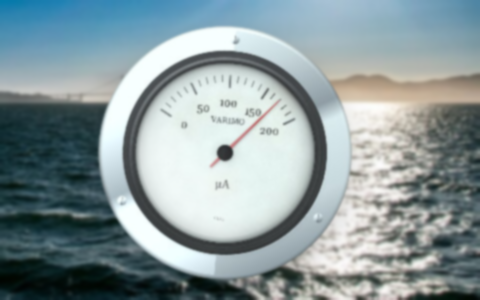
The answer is 170 µA
